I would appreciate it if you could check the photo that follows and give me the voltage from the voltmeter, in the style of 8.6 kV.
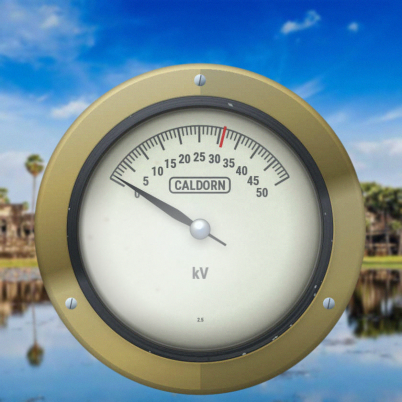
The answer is 1 kV
